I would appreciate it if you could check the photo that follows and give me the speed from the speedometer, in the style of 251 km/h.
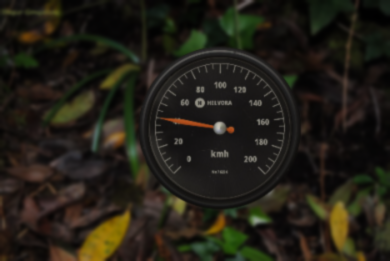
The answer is 40 km/h
